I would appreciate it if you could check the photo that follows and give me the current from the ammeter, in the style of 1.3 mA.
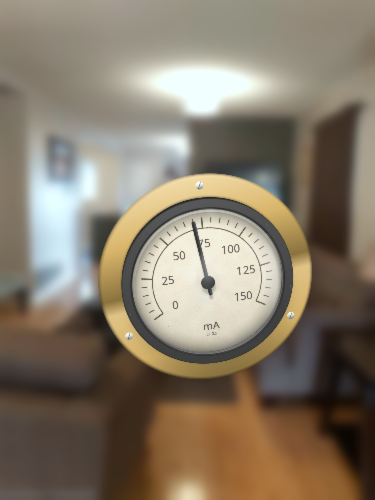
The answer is 70 mA
